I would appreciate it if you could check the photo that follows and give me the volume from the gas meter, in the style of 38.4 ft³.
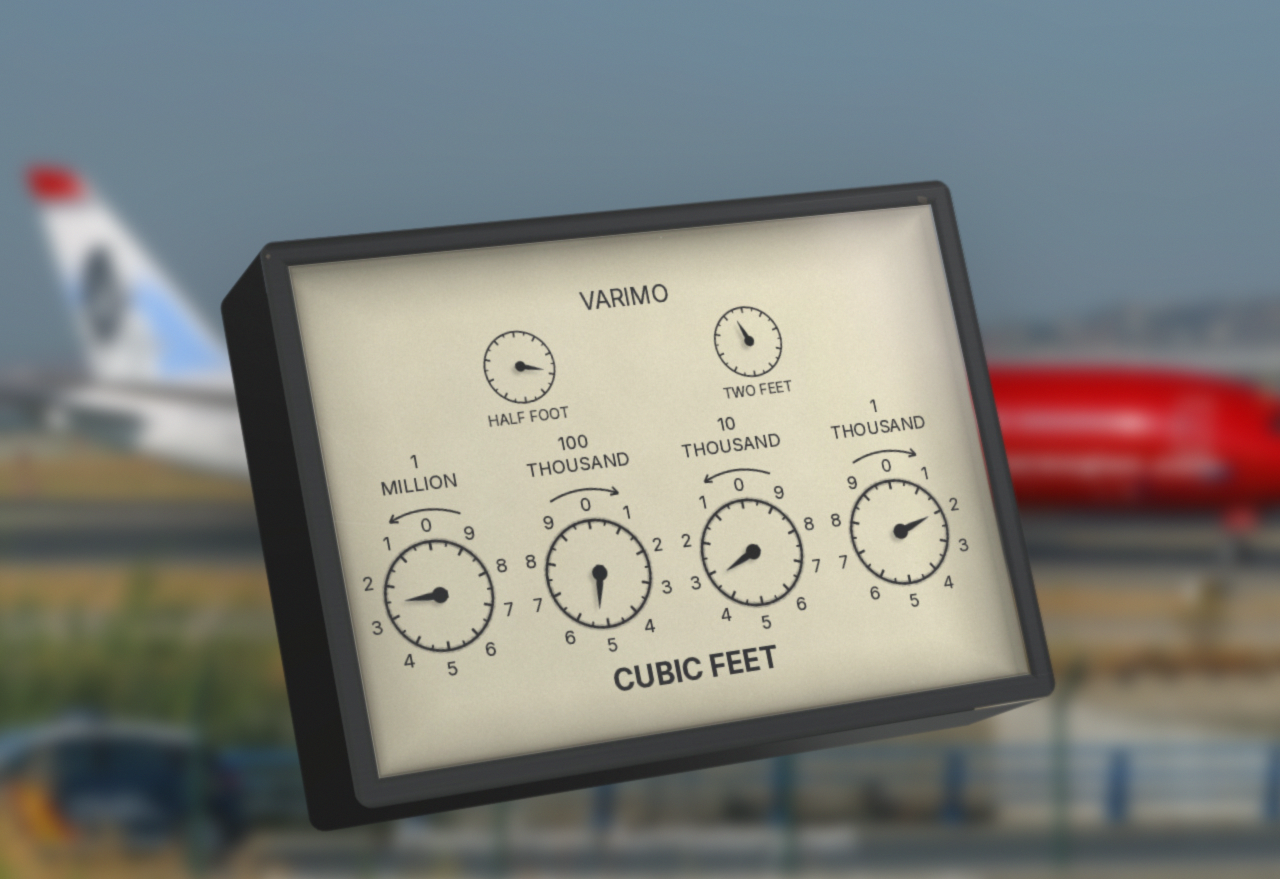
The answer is 253200 ft³
